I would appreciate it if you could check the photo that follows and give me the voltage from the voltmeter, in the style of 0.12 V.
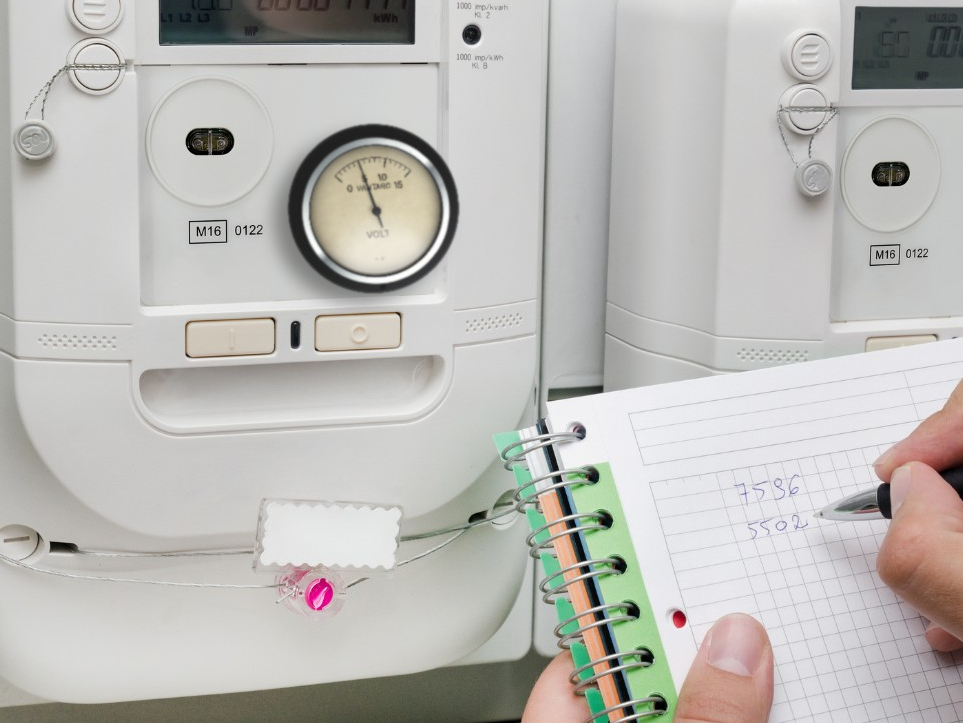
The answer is 5 V
